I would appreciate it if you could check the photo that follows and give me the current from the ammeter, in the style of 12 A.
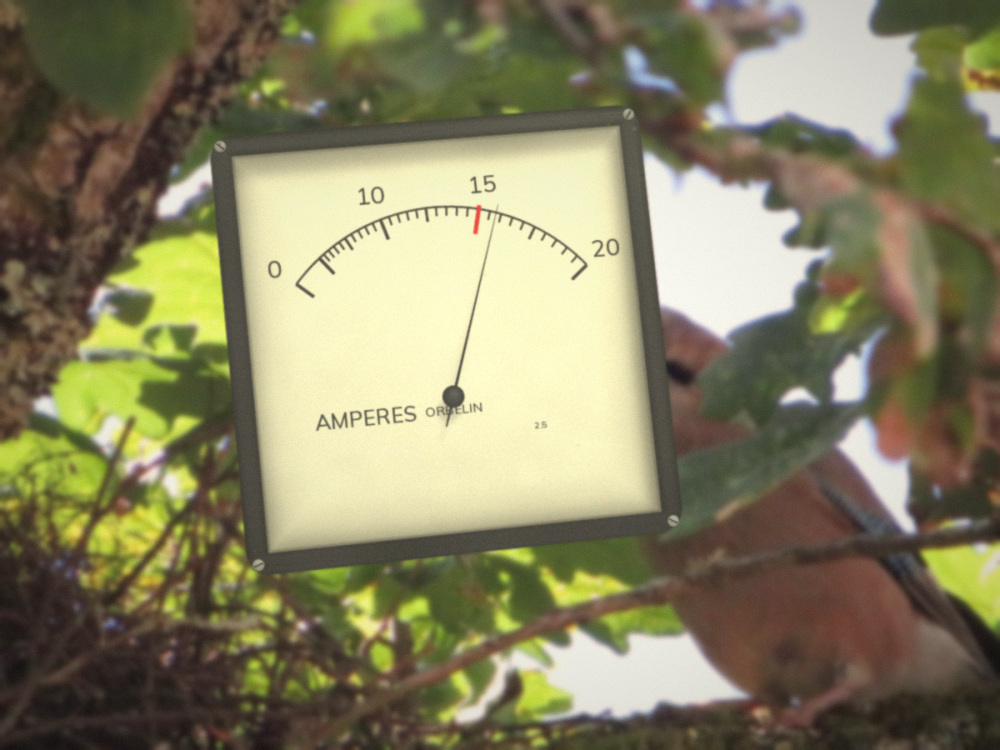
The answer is 15.75 A
